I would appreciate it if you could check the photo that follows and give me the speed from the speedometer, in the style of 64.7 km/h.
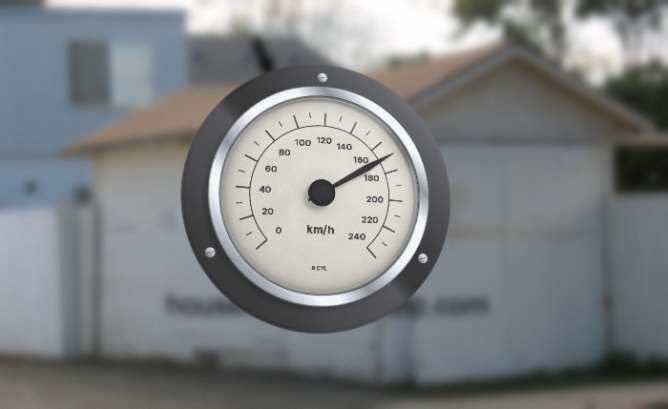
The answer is 170 km/h
